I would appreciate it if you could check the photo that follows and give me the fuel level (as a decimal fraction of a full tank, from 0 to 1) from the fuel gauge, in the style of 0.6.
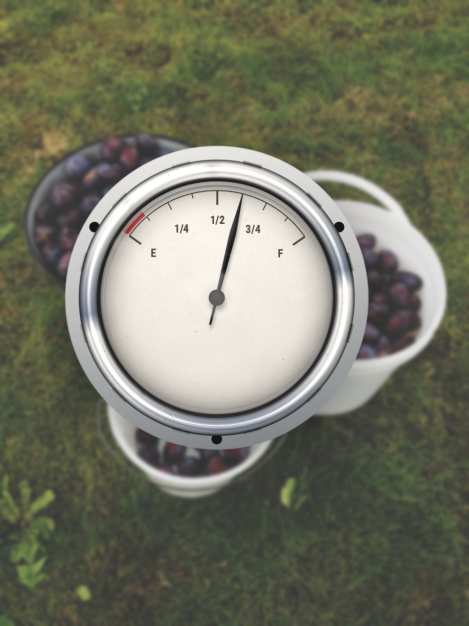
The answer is 0.625
